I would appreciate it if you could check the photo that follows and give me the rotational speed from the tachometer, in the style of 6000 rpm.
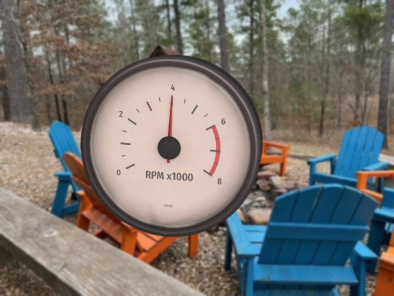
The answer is 4000 rpm
